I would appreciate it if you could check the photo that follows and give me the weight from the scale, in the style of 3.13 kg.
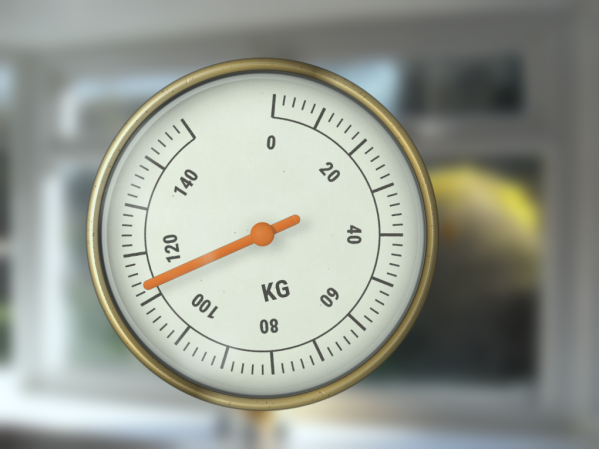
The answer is 113 kg
